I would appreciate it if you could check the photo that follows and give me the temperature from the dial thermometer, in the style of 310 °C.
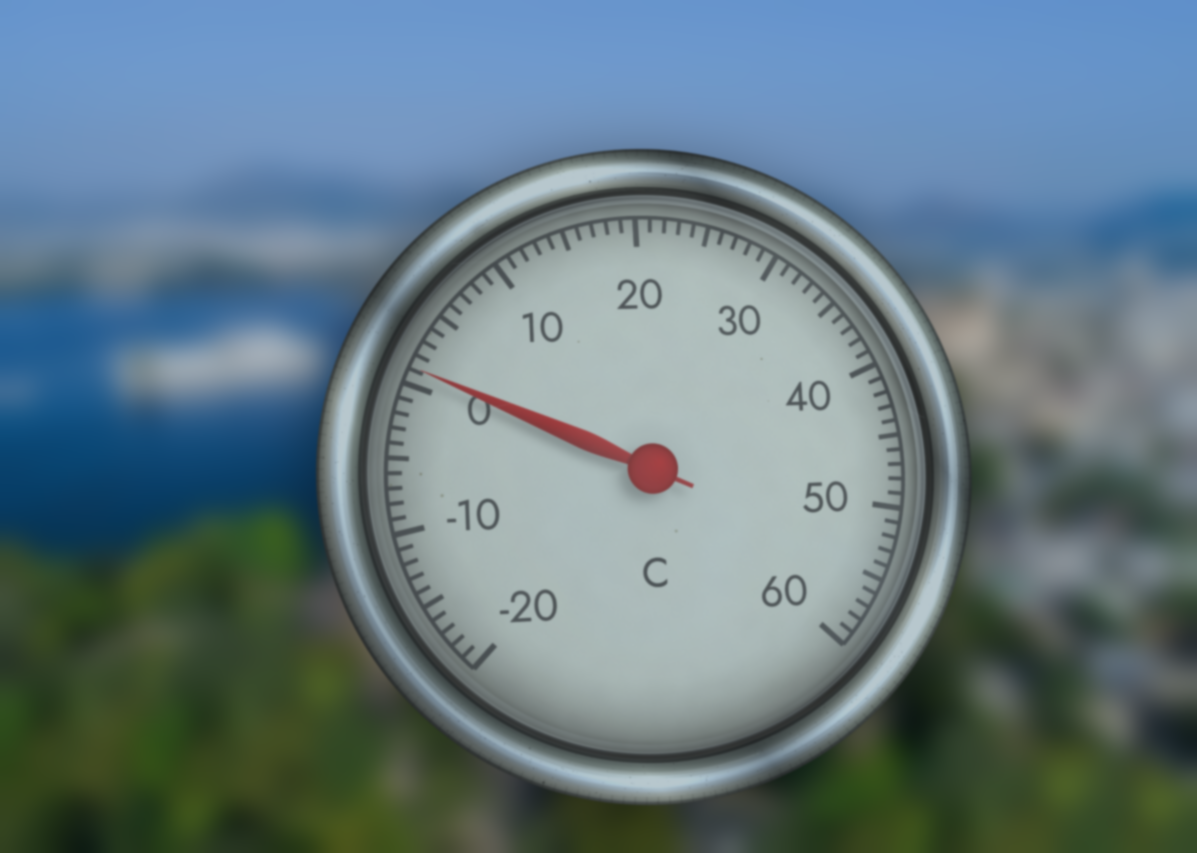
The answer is 1 °C
